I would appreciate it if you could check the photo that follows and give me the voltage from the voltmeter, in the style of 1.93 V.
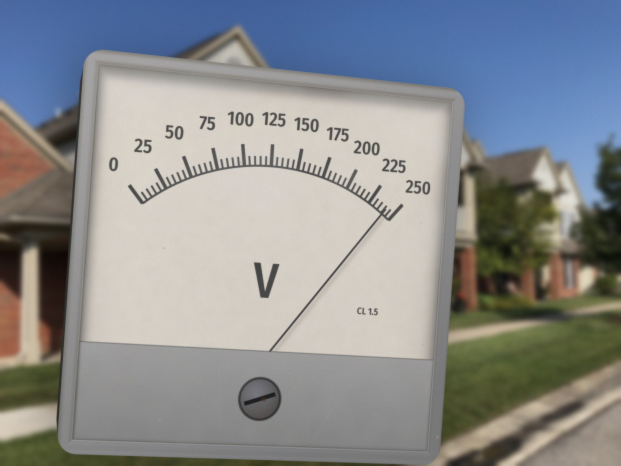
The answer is 240 V
